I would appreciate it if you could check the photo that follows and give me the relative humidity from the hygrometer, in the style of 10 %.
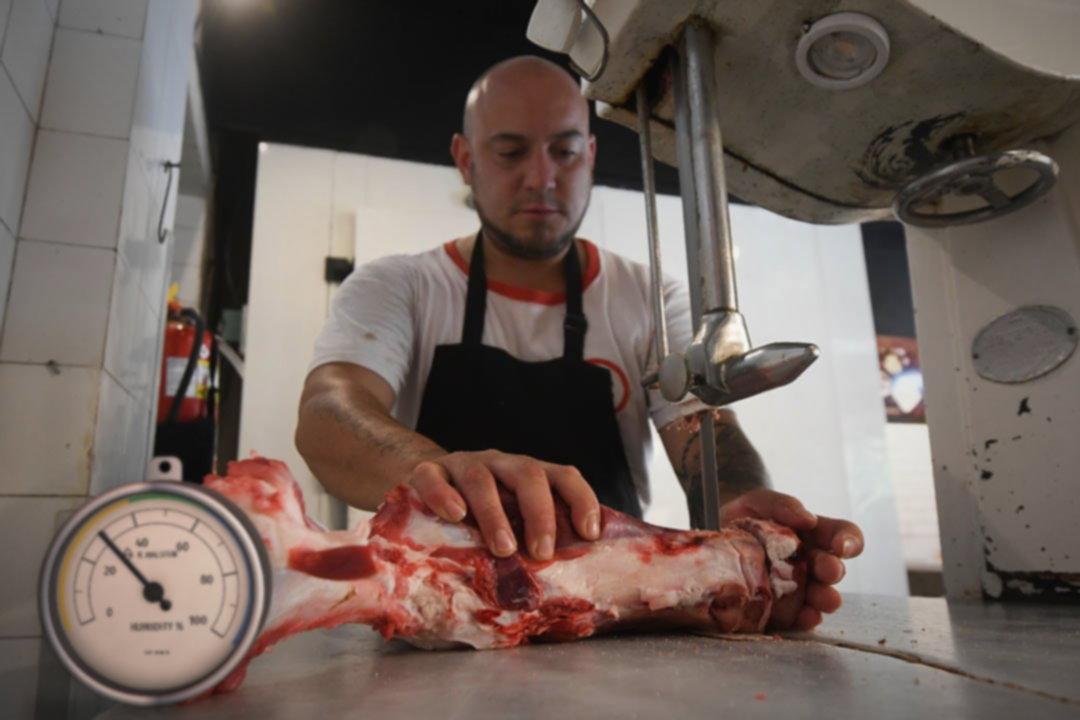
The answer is 30 %
